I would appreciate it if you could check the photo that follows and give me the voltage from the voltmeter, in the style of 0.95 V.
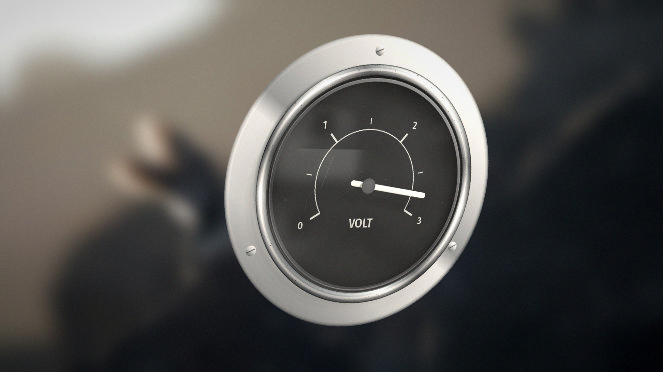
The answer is 2.75 V
